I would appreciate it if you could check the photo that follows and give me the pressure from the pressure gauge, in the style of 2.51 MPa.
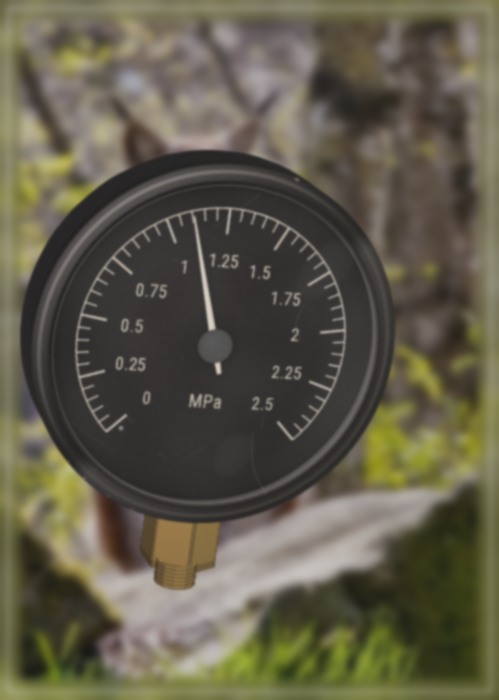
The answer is 1.1 MPa
